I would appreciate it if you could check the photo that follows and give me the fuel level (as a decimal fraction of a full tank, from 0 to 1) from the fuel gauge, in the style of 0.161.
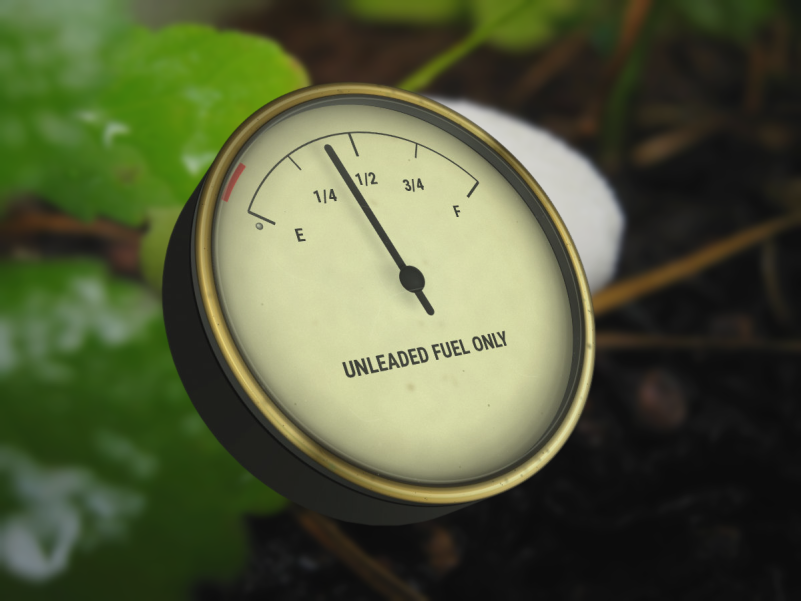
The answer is 0.375
